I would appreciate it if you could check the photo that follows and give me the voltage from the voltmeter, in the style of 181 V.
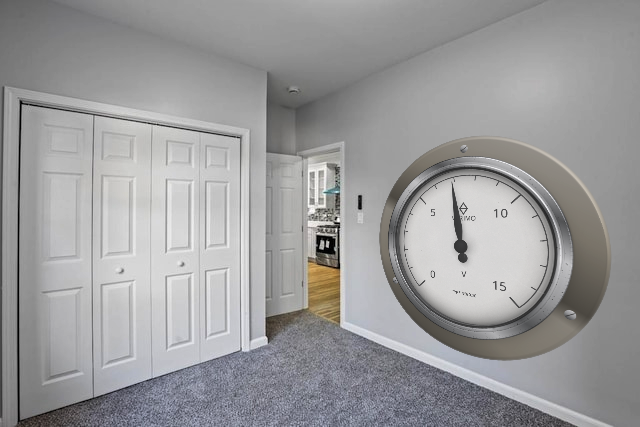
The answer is 7 V
